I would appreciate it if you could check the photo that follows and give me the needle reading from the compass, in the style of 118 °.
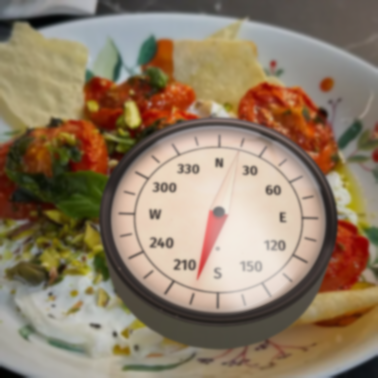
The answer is 195 °
